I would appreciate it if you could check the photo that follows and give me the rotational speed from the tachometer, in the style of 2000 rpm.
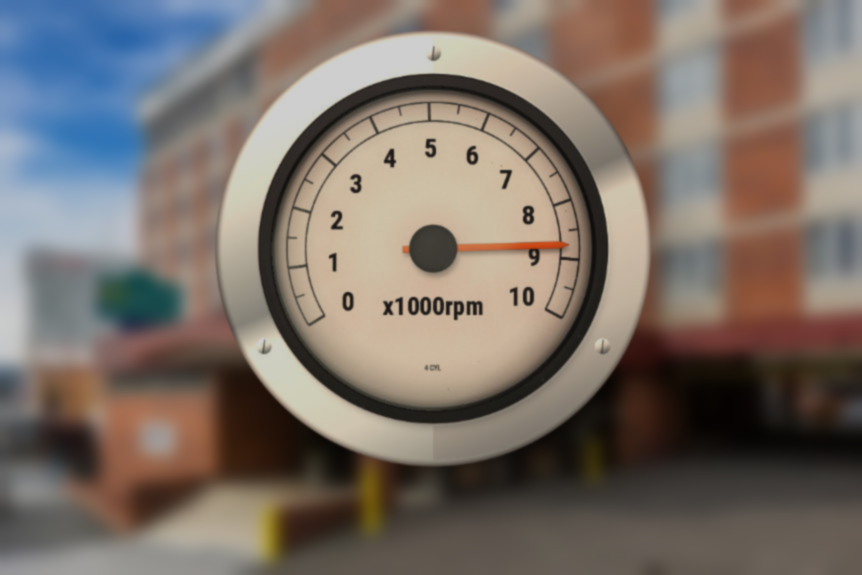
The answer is 8750 rpm
